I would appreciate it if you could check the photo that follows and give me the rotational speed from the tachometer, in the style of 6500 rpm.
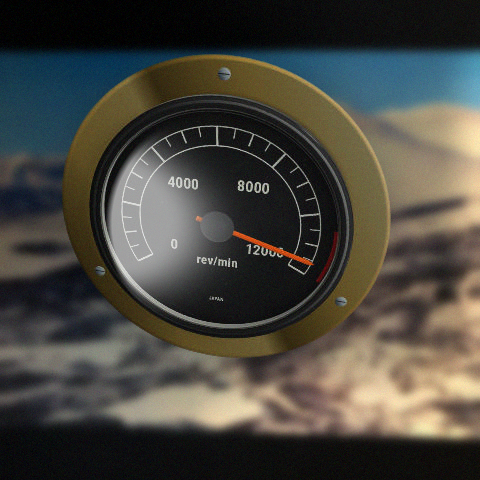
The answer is 11500 rpm
